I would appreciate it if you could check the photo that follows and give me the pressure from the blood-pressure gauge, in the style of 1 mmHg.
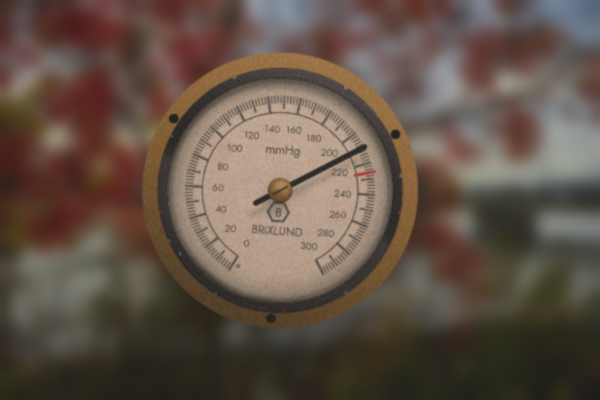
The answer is 210 mmHg
